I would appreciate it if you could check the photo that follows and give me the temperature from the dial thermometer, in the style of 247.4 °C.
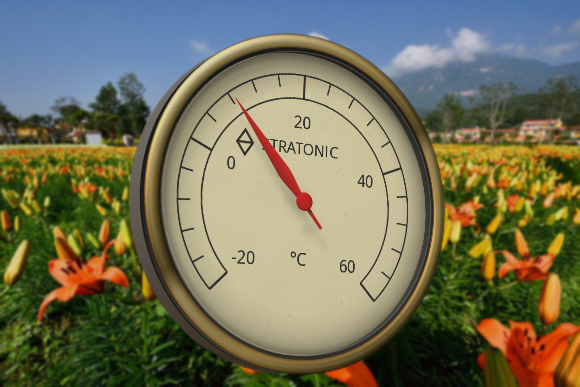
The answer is 8 °C
